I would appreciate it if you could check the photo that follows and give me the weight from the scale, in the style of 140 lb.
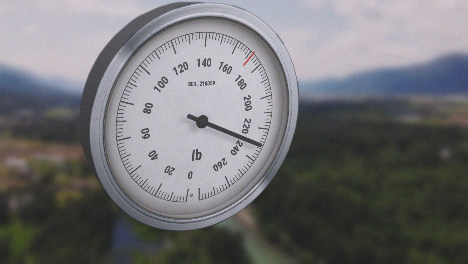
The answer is 230 lb
